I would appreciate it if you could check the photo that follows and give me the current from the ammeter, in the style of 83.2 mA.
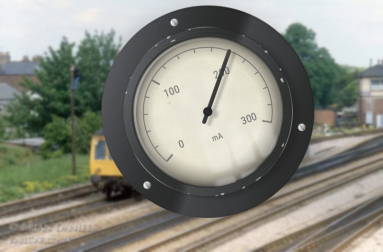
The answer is 200 mA
